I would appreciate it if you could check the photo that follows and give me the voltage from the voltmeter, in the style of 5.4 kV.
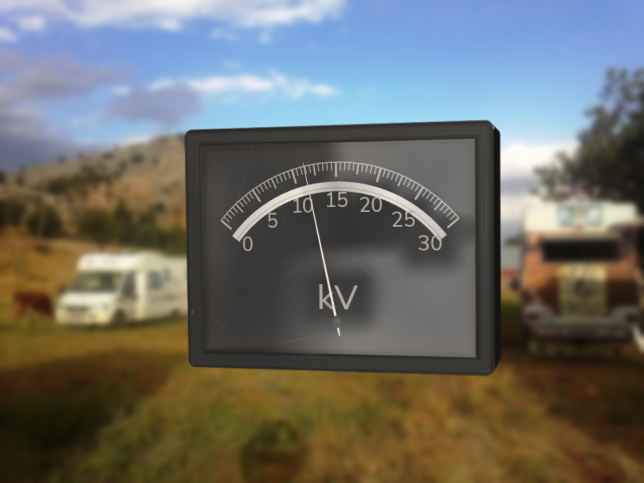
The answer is 11.5 kV
